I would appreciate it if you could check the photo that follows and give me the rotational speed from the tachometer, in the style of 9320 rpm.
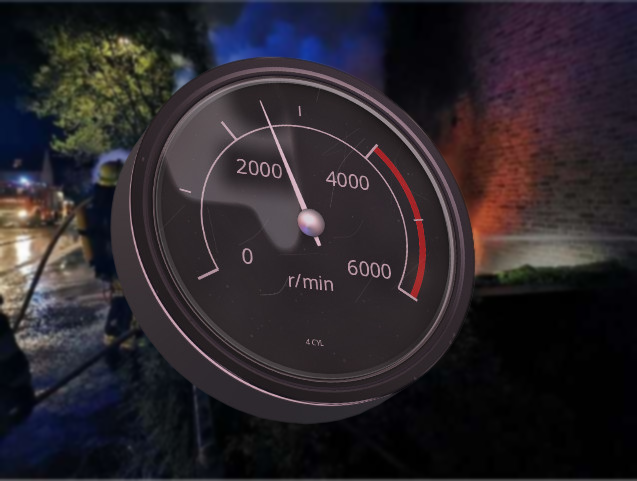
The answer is 2500 rpm
